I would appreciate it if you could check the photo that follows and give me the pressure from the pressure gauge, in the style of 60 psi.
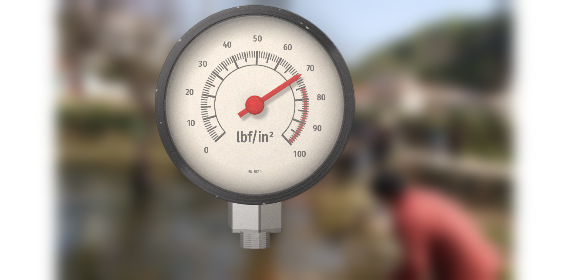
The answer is 70 psi
